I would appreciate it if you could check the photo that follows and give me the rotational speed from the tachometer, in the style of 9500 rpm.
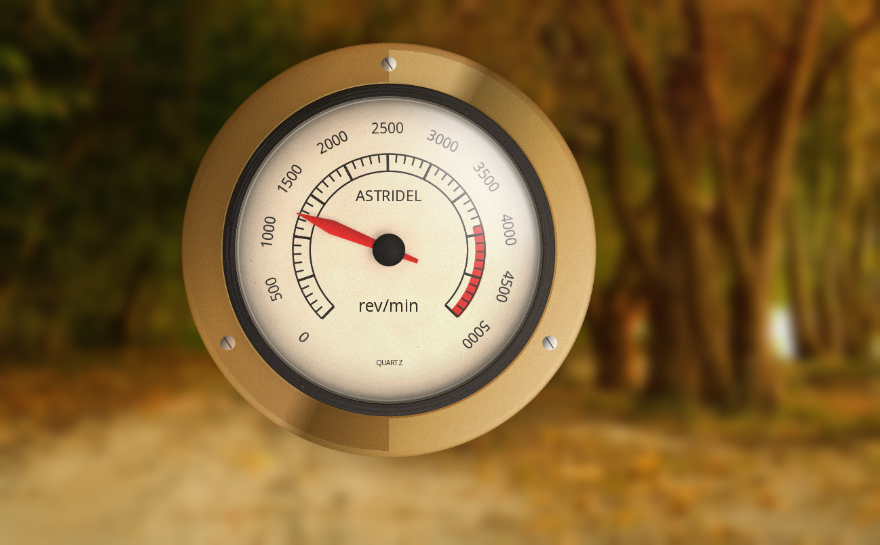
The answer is 1250 rpm
